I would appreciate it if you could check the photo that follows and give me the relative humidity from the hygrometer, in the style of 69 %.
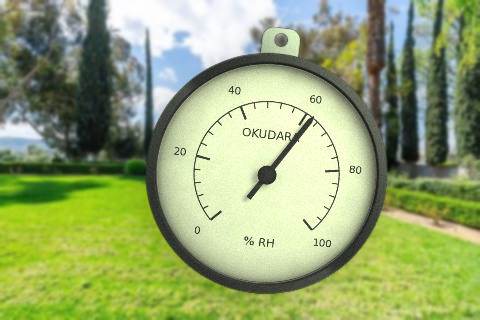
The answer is 62 %
